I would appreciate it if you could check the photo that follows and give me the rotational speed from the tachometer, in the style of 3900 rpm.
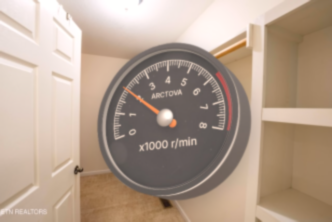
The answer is 2000 rpm
